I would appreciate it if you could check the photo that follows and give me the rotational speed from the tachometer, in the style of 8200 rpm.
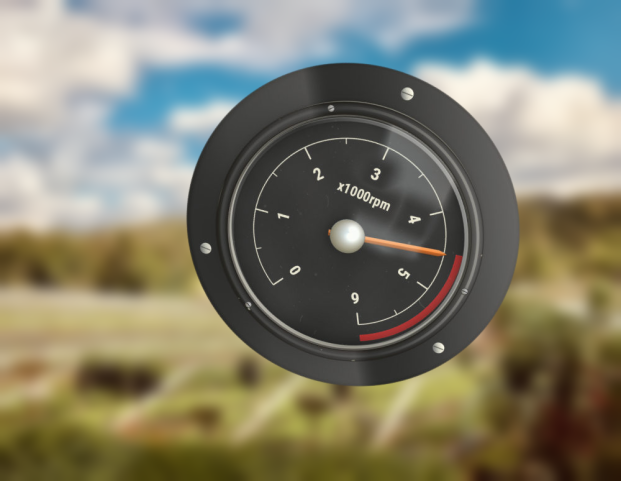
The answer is 4500 rpm
